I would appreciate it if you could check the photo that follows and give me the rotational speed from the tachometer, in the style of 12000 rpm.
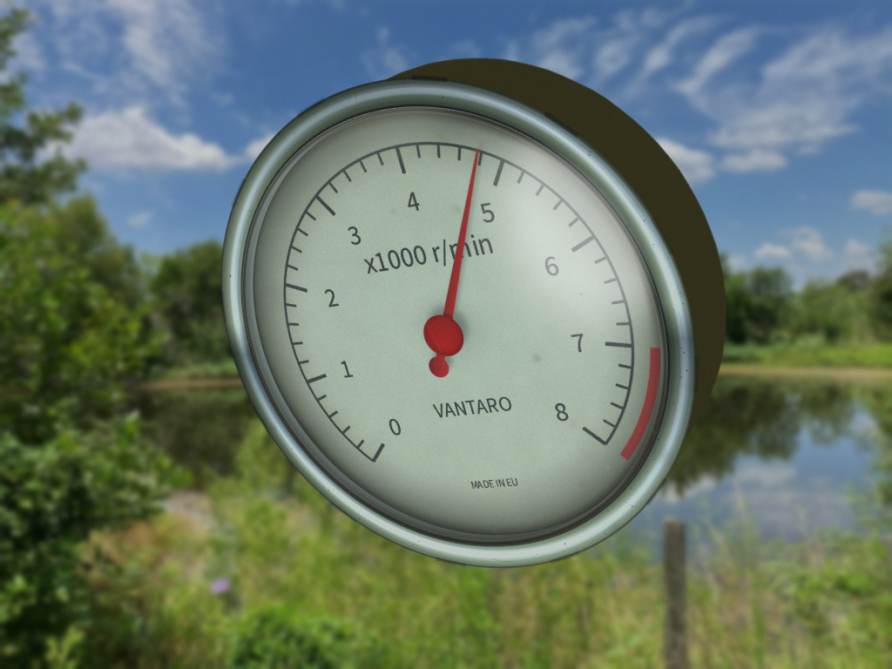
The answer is 4800 rpm
